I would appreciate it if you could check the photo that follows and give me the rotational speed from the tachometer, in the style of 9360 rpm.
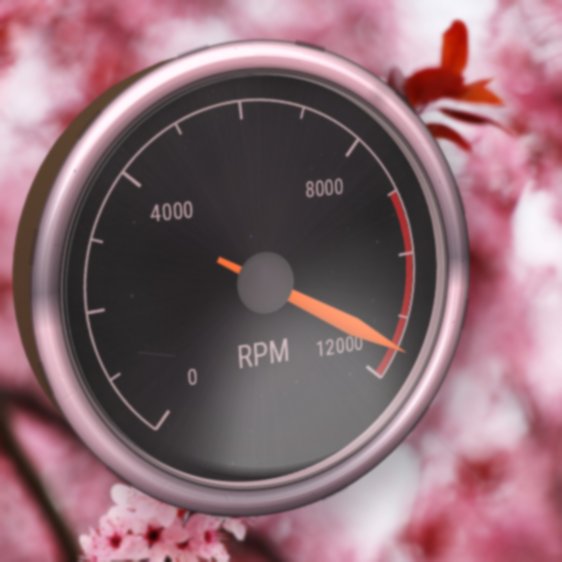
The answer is 11500 rpm
